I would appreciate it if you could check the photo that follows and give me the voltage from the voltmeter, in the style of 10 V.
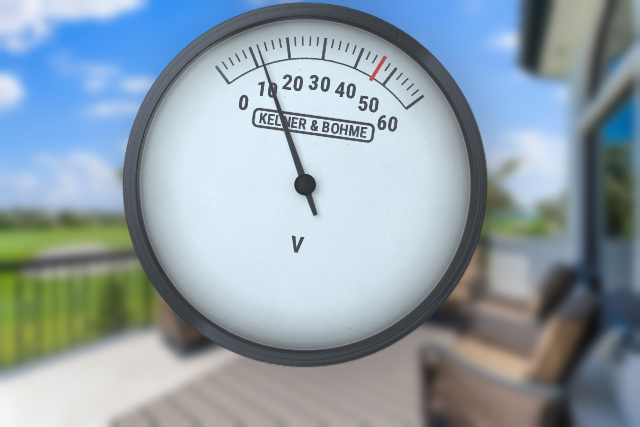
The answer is 12 V
